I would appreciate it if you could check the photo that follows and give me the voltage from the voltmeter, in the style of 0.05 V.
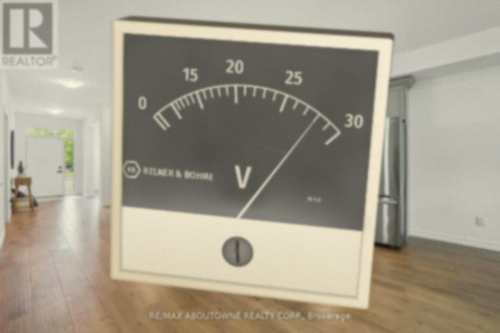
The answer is 28 V
